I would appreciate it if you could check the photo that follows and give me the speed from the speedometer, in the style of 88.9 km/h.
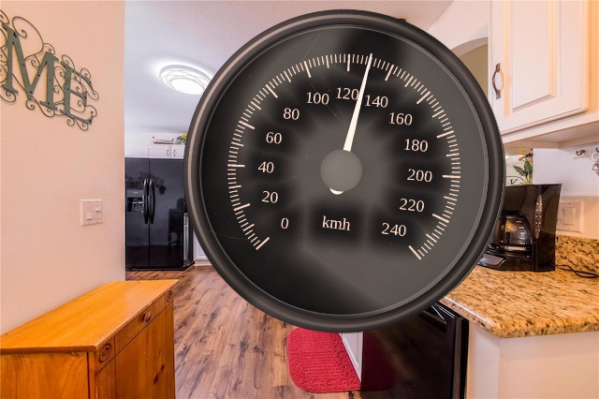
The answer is 130 km/h
